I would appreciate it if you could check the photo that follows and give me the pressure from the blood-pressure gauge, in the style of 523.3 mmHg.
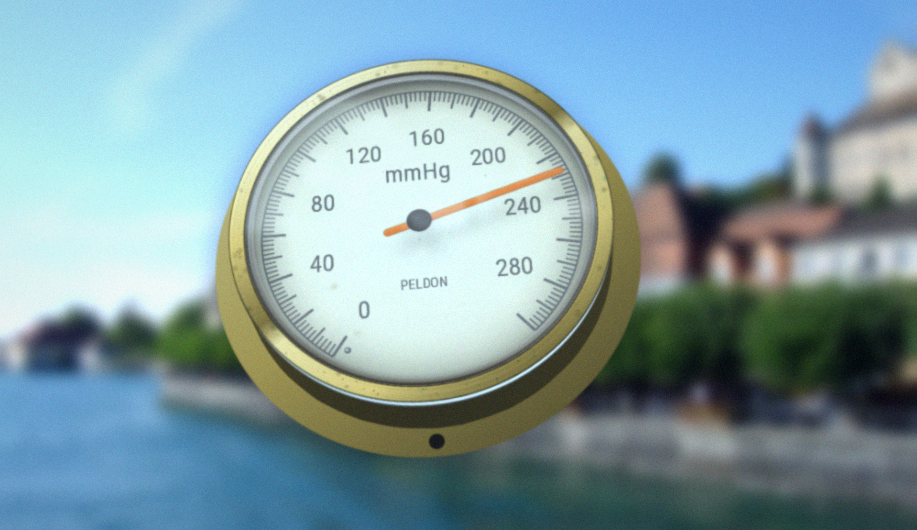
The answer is 230 mmHg
